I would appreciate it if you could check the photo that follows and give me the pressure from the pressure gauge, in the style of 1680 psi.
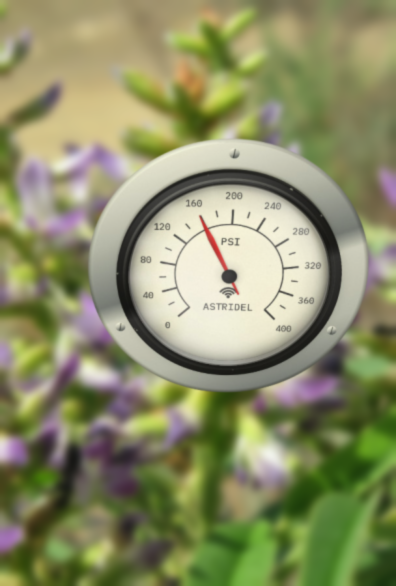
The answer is 160 psi
